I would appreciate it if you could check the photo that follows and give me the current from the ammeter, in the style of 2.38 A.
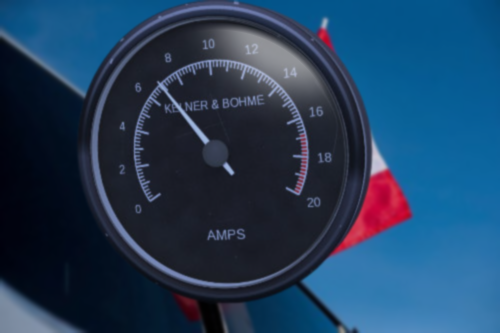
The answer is 7 A
